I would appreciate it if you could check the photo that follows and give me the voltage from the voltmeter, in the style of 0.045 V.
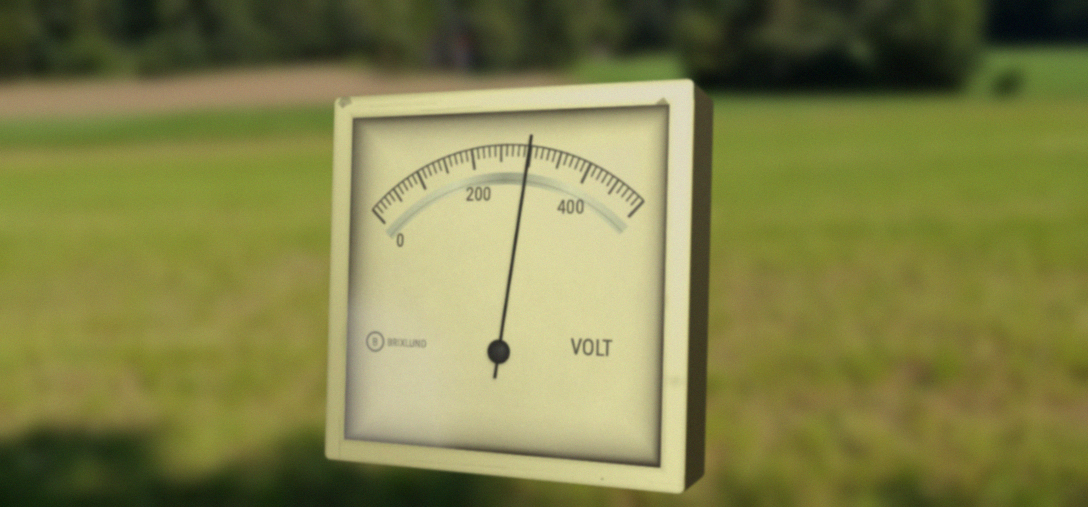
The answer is 300 V
